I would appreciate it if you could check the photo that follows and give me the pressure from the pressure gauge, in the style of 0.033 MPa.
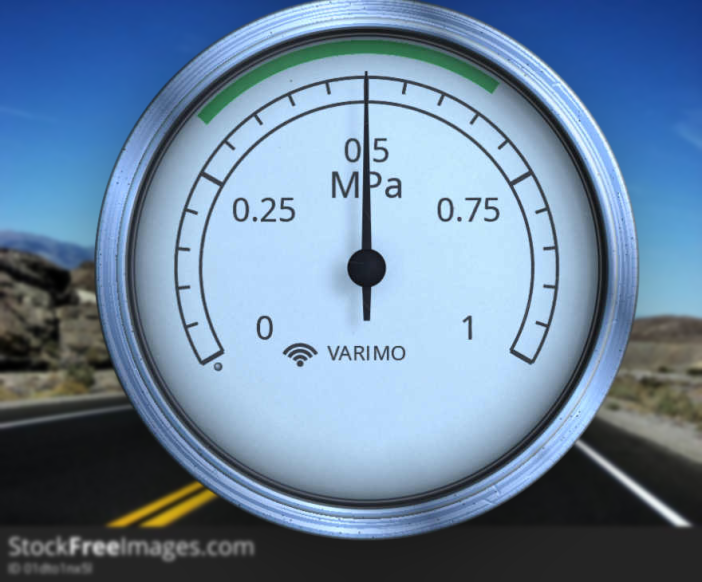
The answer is 0.5 MPa
